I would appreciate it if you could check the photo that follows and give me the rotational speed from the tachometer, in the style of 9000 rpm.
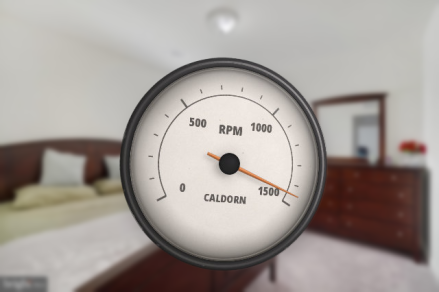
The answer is 1450 rpm
